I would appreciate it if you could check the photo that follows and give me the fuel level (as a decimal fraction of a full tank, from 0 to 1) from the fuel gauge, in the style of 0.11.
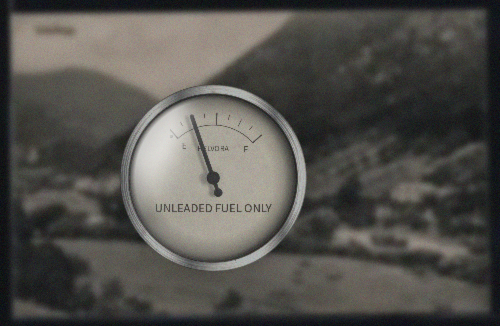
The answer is 0.25
